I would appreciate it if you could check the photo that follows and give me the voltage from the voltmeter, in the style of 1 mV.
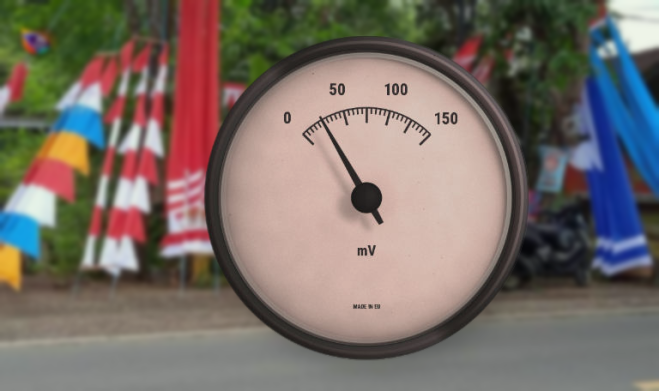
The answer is 25 mV
